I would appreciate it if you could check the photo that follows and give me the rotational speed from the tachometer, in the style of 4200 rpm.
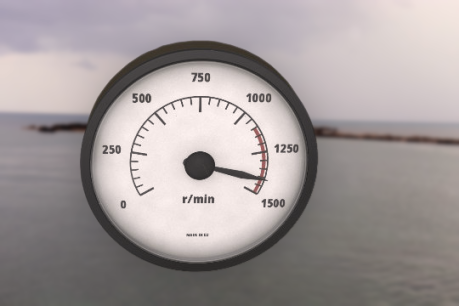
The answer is 1400 rpm
